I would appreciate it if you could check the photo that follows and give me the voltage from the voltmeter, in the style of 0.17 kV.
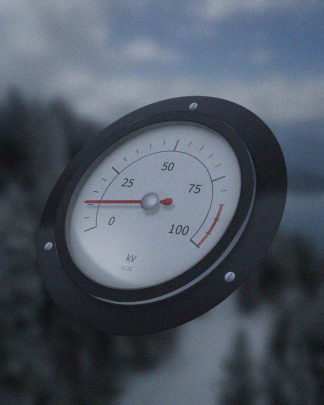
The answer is 10 kV
